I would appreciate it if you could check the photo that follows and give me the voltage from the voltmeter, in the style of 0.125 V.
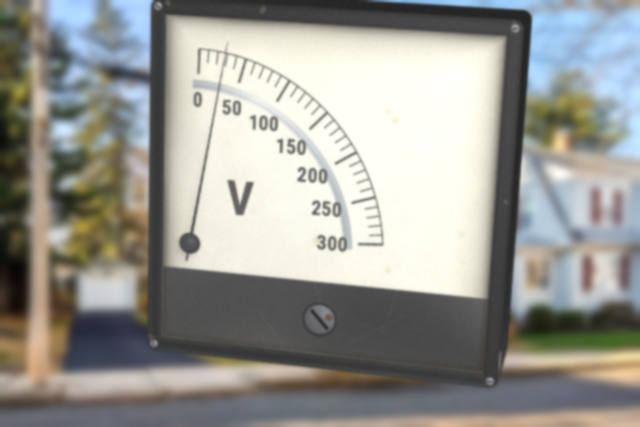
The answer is 30 V
